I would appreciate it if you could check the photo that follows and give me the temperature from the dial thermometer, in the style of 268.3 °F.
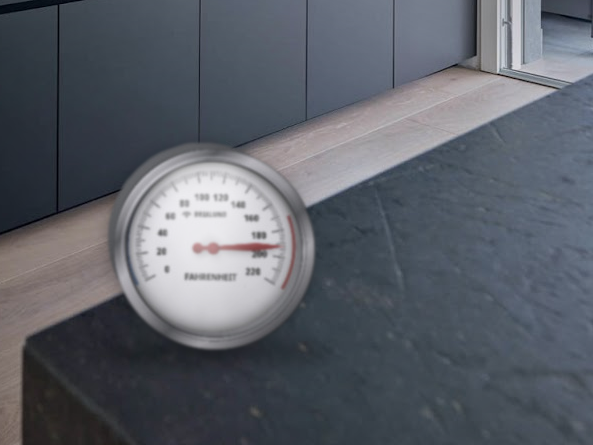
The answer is 190 °F
